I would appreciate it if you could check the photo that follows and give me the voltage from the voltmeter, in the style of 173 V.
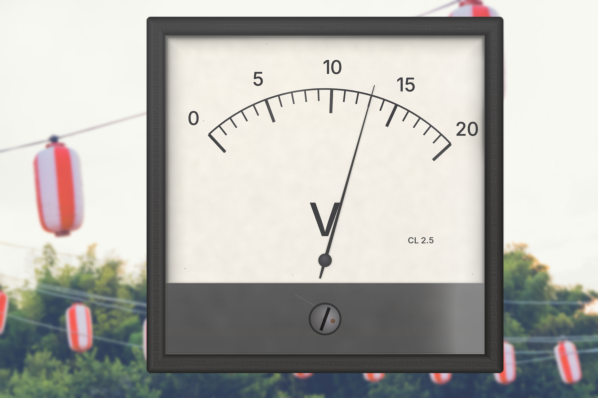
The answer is 13 V
